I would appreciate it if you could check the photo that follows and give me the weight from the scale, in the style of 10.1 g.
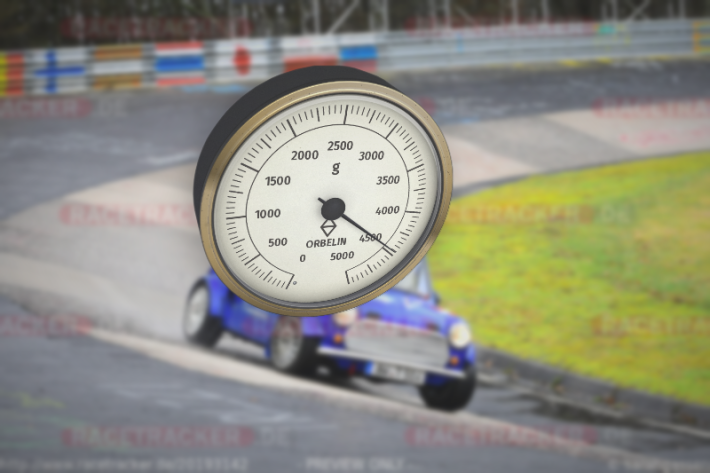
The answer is 4450 g
